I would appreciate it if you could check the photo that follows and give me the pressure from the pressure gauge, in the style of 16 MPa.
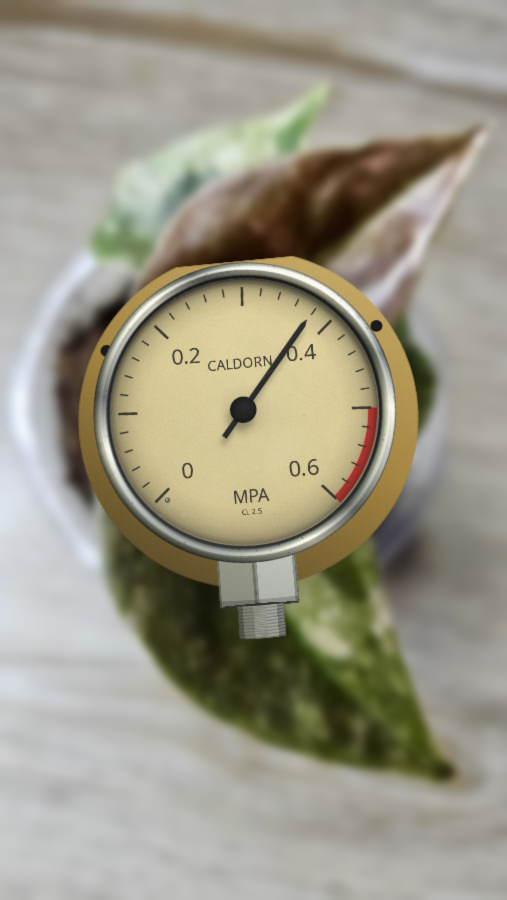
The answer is 0.38 MPa
